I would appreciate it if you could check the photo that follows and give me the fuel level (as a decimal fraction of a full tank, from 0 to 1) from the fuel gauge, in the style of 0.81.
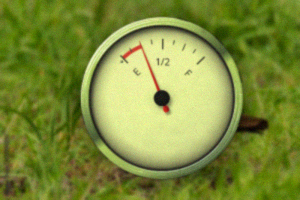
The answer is 0.25
